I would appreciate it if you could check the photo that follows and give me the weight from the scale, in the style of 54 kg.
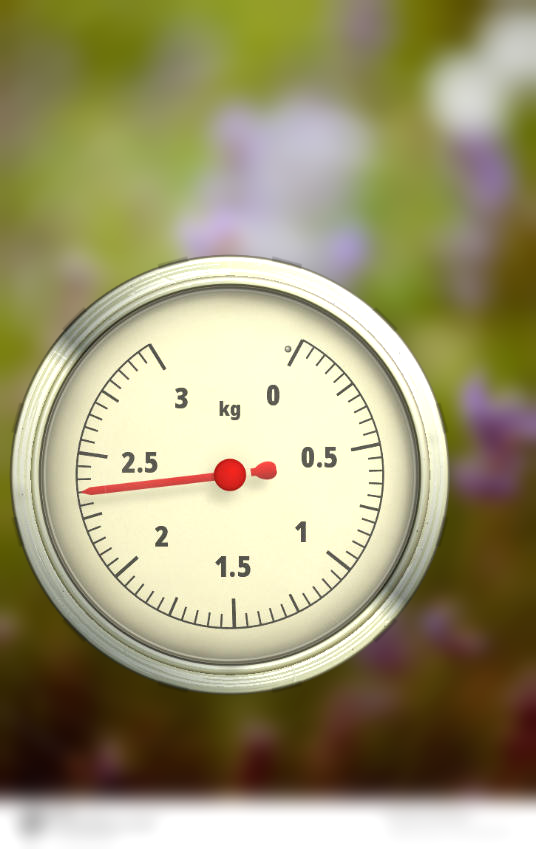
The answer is 2.35 kg
